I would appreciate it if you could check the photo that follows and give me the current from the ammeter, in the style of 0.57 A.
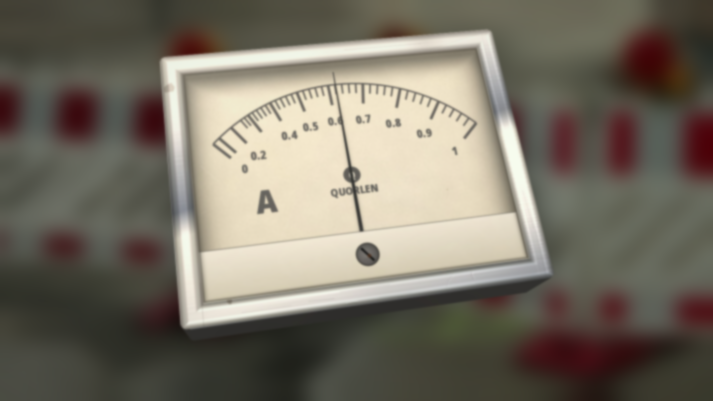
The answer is 0.62 A
